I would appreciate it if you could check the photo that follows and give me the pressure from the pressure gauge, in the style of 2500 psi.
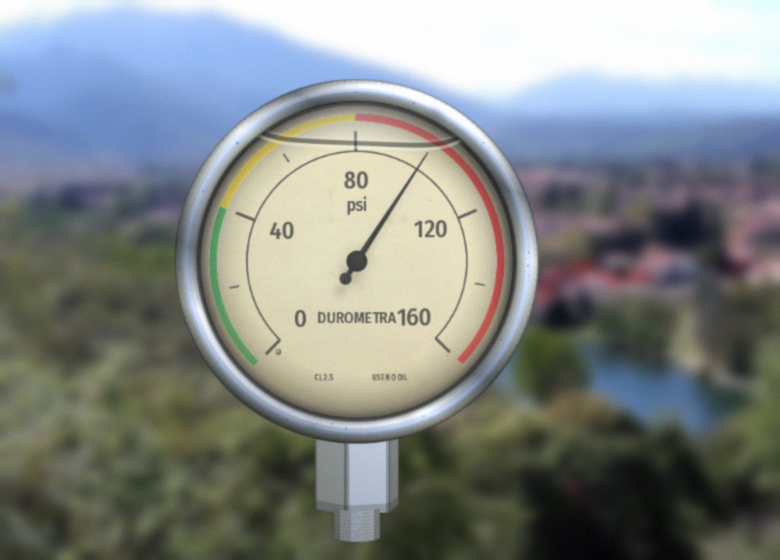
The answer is 100 psi
